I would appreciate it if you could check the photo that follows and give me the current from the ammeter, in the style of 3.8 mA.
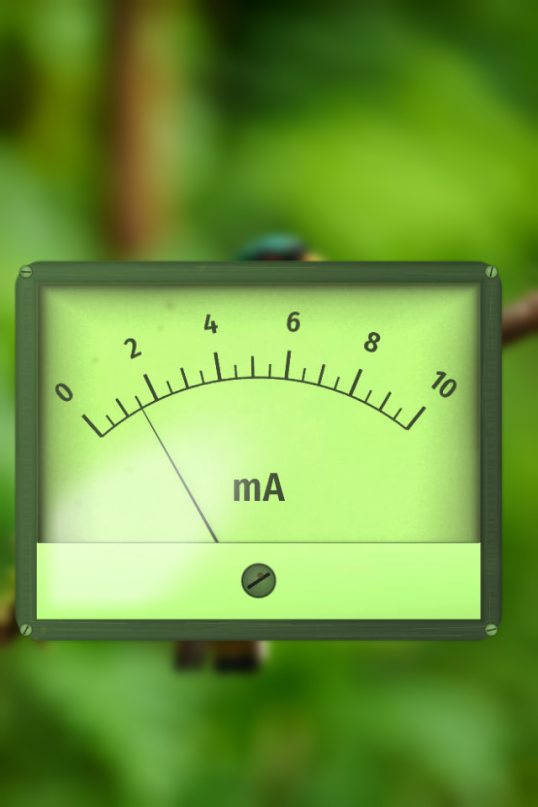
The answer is 1.5 mA
